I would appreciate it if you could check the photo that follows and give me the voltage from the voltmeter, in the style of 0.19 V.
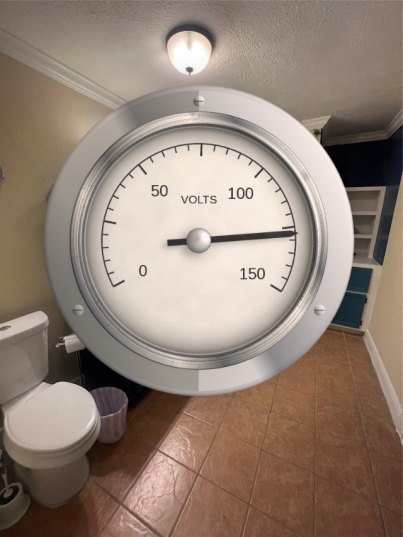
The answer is 127.5 V
